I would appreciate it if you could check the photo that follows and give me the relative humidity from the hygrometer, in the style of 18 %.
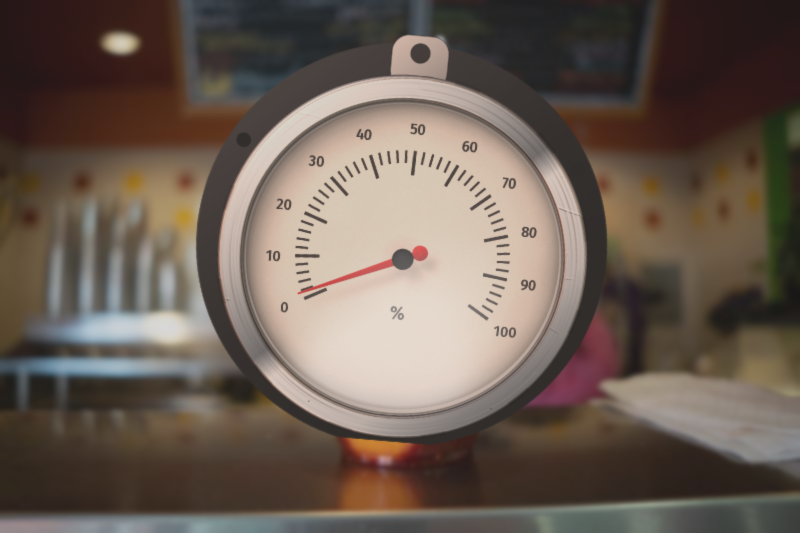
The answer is 2 %
